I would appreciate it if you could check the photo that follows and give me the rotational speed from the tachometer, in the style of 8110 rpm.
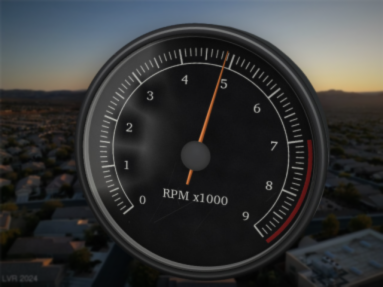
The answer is 4900 rpm
